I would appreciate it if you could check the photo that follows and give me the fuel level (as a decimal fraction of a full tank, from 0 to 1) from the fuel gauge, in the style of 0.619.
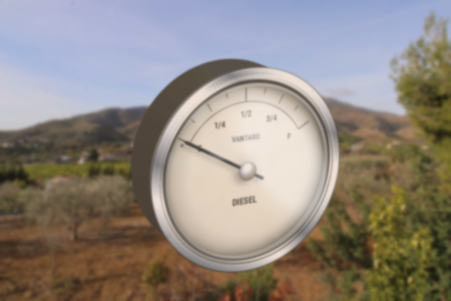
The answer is 0
